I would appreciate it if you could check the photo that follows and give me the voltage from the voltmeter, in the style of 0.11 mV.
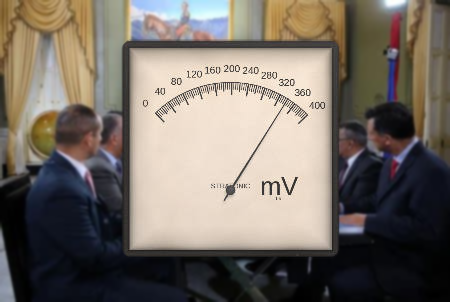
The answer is 340 mV
